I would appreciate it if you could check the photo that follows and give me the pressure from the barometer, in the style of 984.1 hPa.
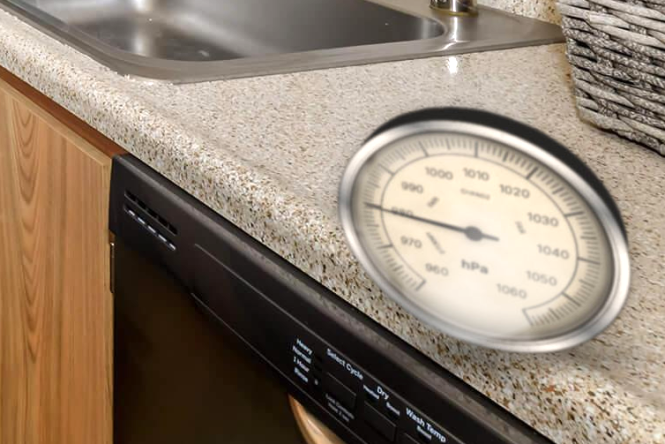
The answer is 980 hPa
